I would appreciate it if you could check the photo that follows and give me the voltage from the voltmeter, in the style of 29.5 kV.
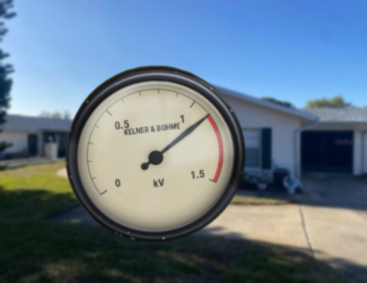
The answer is 1.1 kV
